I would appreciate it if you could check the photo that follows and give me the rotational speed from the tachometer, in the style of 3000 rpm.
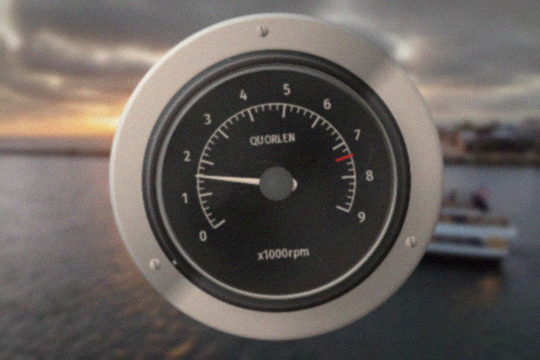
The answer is 1600 rpm
